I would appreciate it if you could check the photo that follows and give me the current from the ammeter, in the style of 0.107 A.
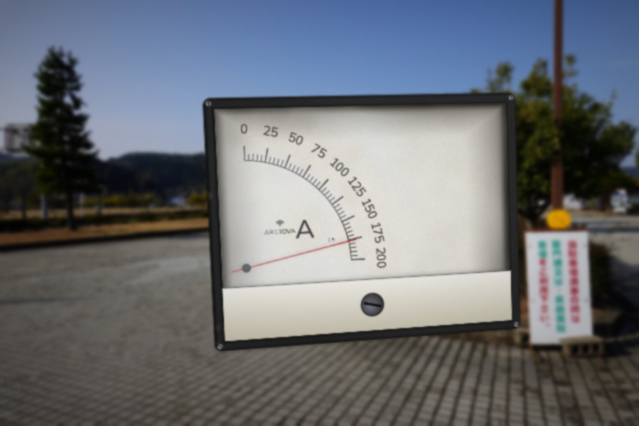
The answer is 175 A
